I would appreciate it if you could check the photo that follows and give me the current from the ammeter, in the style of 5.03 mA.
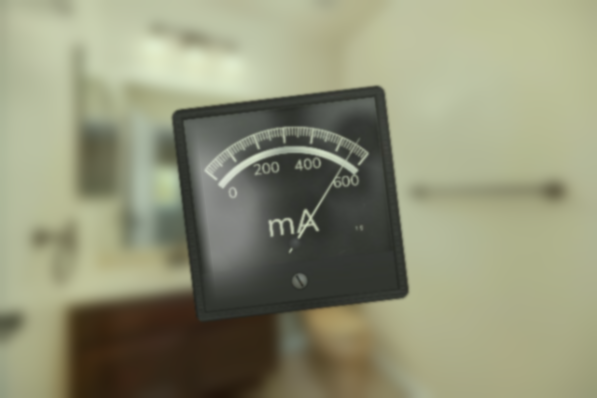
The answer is 550 mA
